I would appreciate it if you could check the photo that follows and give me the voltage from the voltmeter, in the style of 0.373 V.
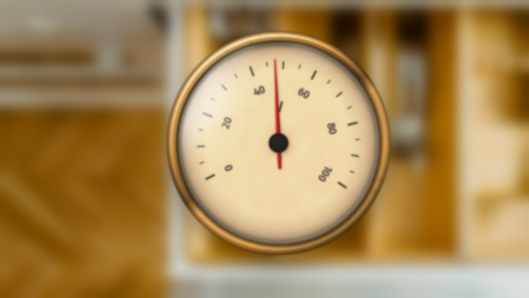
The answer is 47.5 V
